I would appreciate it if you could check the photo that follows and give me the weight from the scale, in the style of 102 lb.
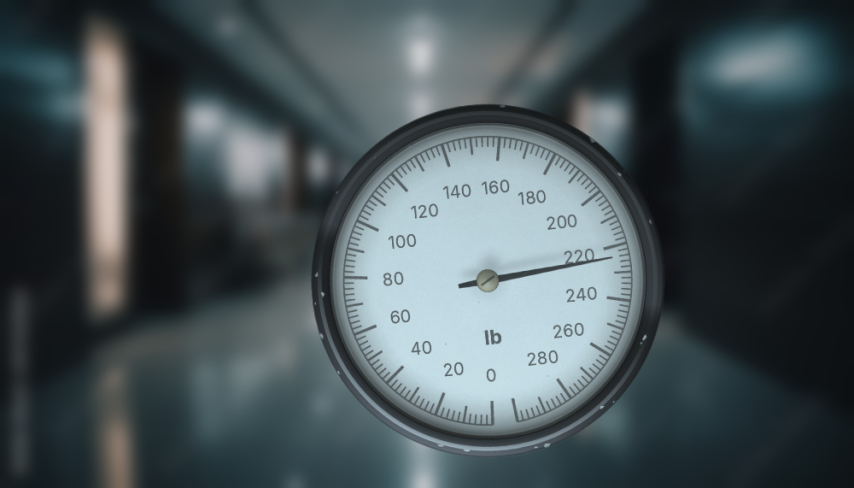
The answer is 224 lb
